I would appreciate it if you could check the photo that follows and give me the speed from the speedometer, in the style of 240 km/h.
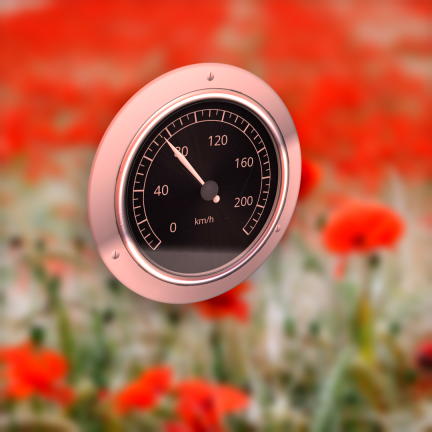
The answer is 75 km/h
